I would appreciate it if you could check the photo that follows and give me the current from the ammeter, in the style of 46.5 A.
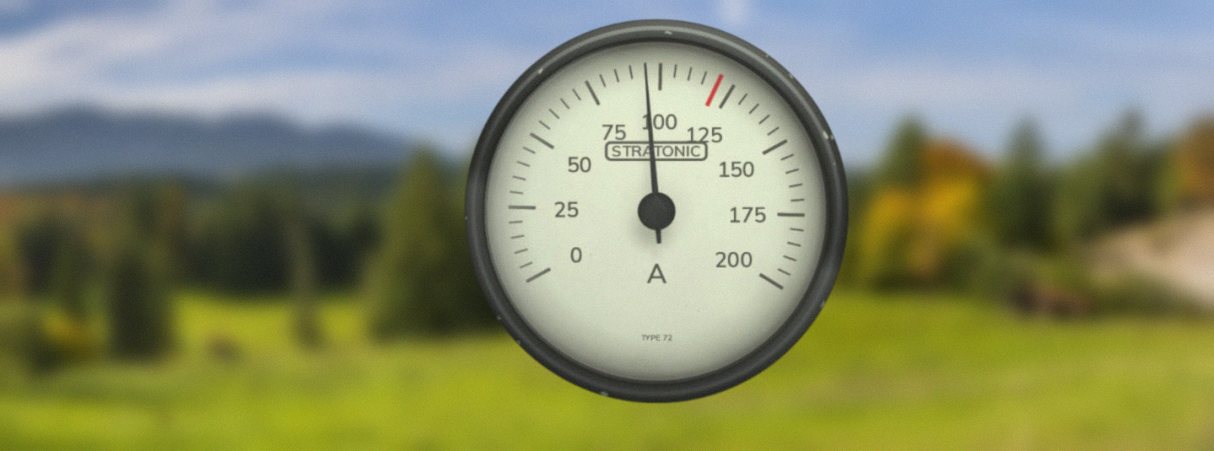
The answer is 95 A
